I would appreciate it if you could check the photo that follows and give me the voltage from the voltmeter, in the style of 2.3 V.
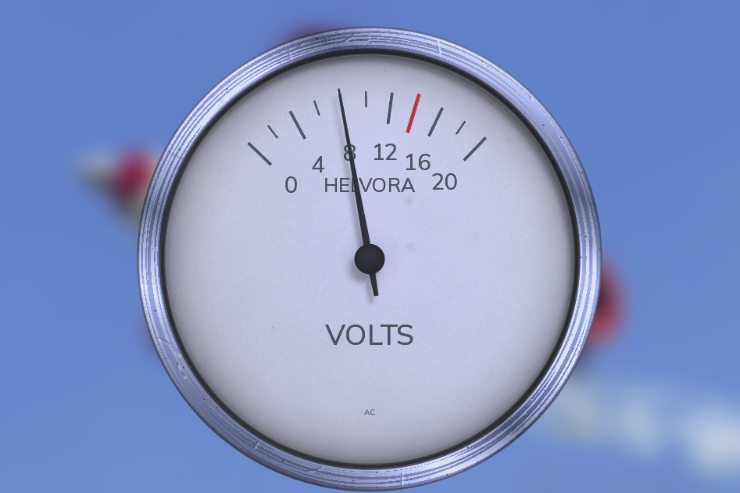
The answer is 8 V
